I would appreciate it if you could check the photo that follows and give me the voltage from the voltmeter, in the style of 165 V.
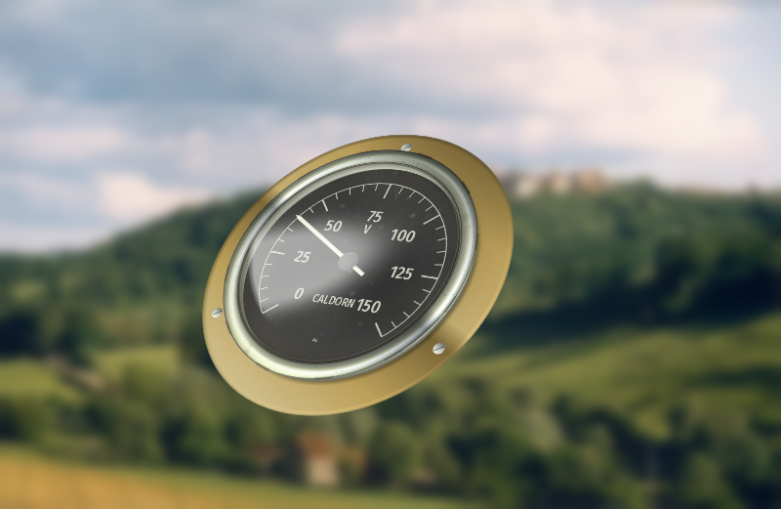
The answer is 40 V
